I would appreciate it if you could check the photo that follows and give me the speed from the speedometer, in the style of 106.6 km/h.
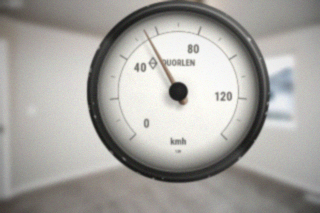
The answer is 55 km/h
